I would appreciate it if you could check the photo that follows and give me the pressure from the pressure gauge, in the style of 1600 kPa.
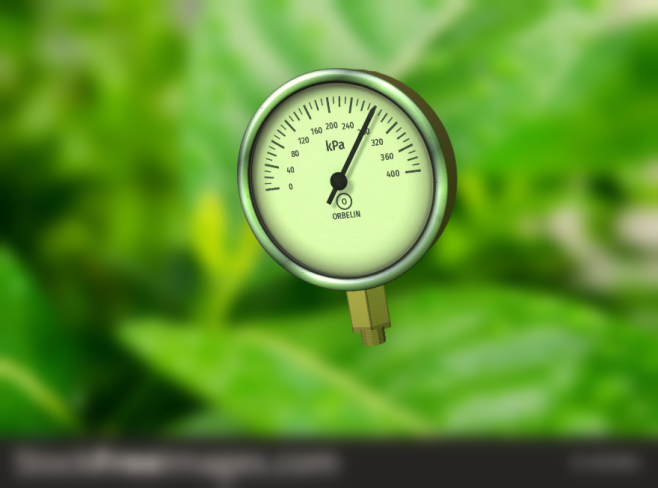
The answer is 280 kPa
